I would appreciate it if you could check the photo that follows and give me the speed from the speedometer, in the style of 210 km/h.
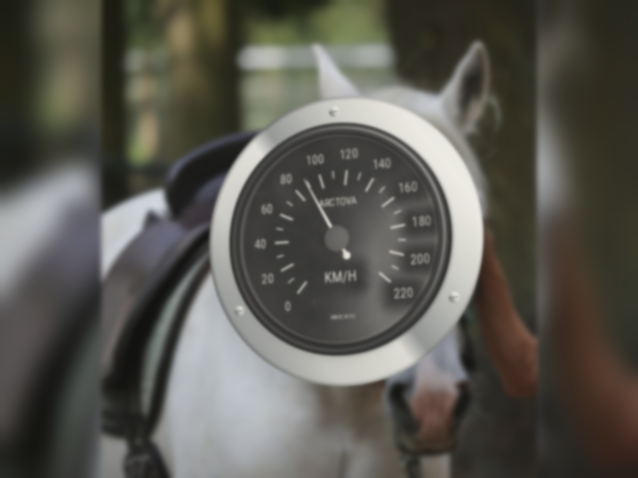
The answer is 90 km/h
